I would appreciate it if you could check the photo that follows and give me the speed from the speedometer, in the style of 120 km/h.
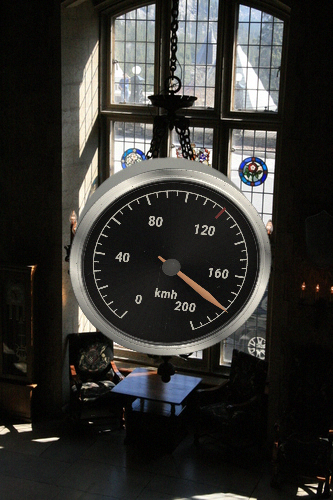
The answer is 180 km/h
